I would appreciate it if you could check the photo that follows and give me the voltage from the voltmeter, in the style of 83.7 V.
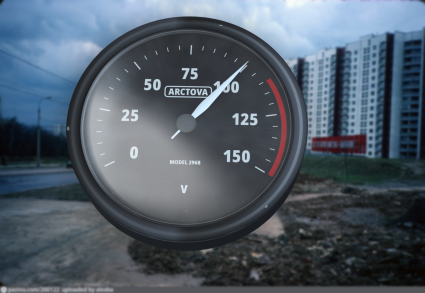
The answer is 100 V
